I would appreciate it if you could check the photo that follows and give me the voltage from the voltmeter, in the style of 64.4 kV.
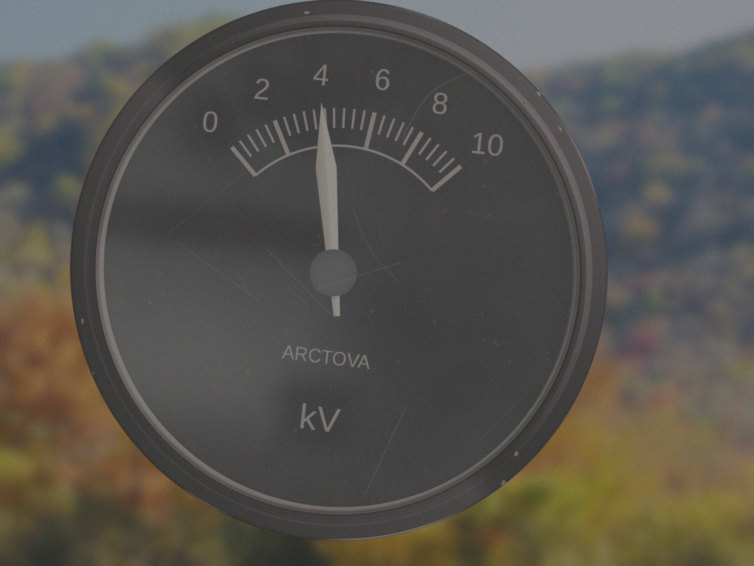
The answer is 4 kV
